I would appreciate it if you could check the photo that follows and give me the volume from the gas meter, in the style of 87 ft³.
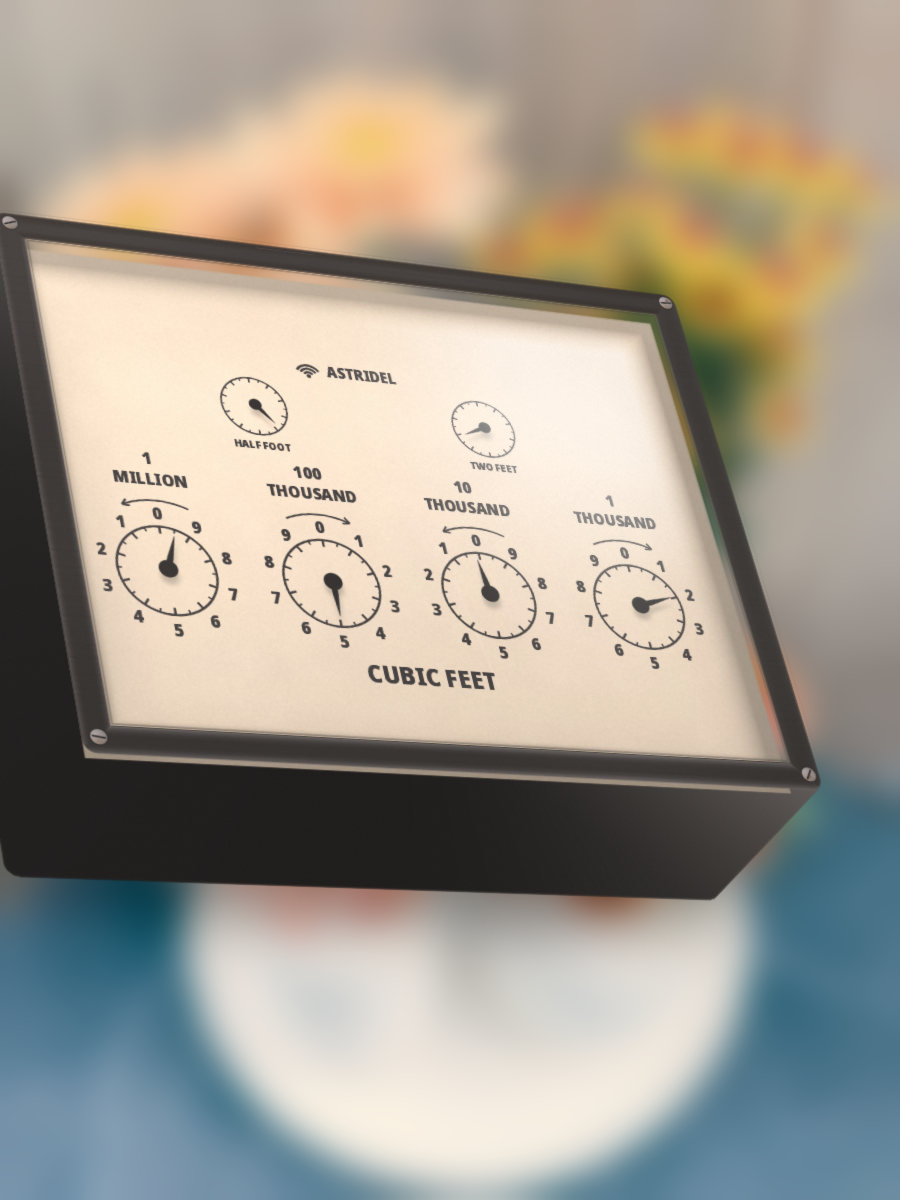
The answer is 950200 ft³
